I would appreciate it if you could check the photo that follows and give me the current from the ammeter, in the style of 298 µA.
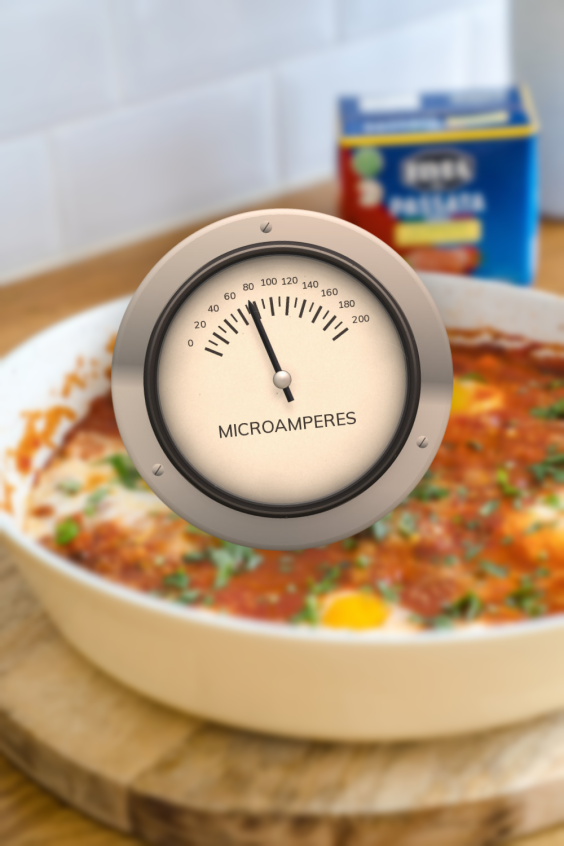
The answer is 75 µA
